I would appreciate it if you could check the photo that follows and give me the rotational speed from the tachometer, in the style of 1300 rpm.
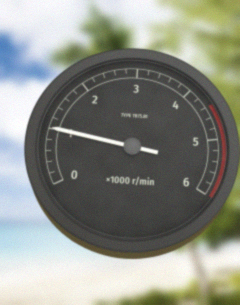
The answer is 1000 rpm
